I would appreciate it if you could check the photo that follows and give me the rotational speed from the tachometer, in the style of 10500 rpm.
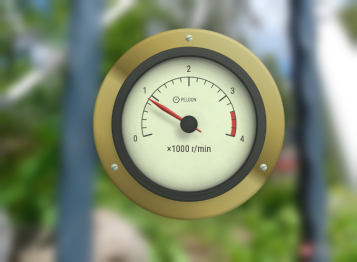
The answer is 900 rpm
